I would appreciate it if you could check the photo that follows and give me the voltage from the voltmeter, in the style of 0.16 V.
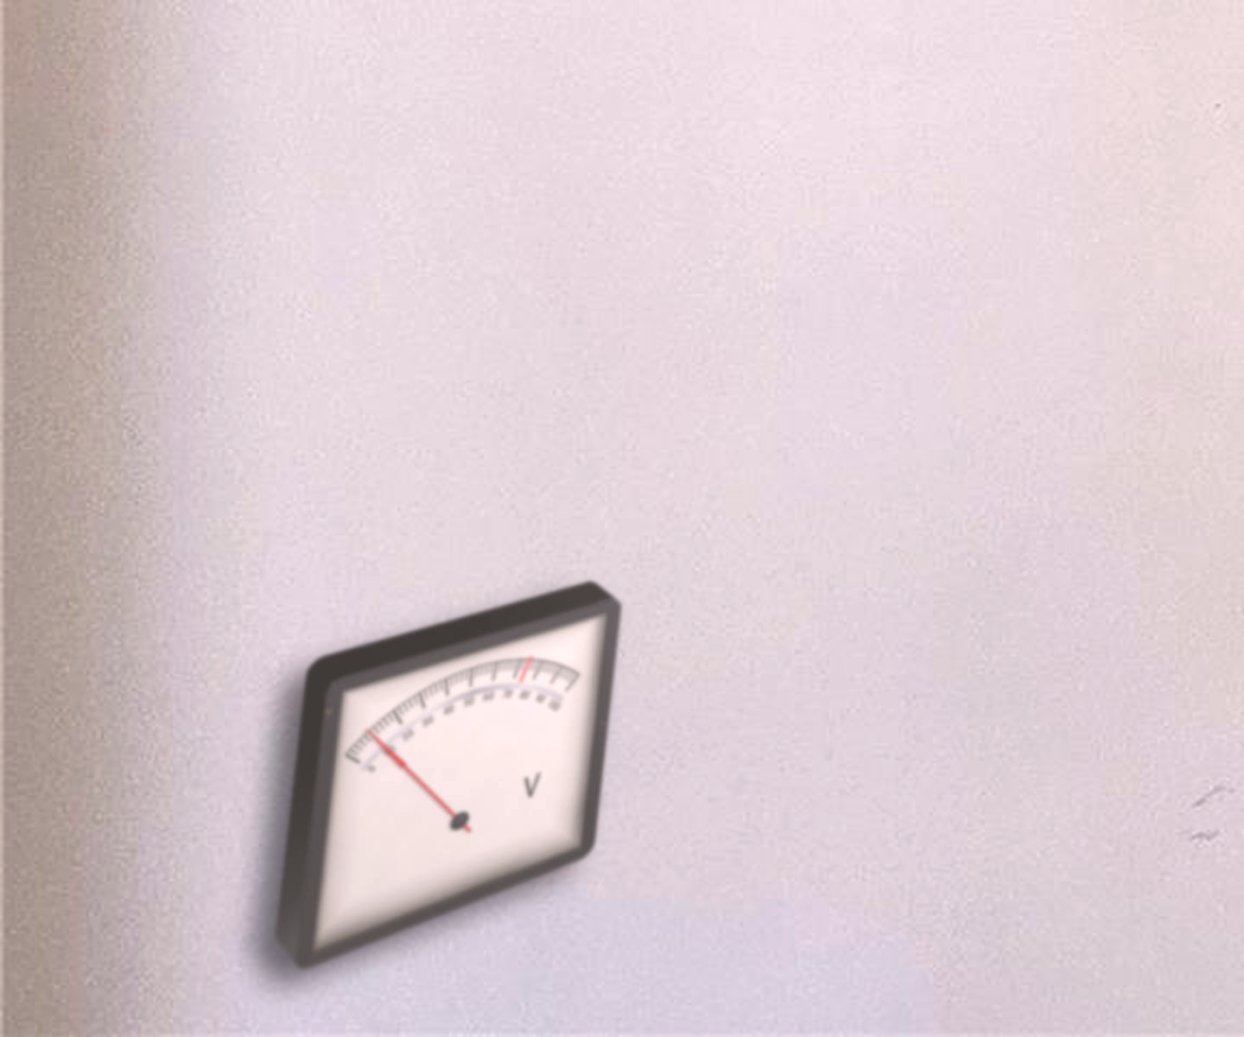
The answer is 10 V
